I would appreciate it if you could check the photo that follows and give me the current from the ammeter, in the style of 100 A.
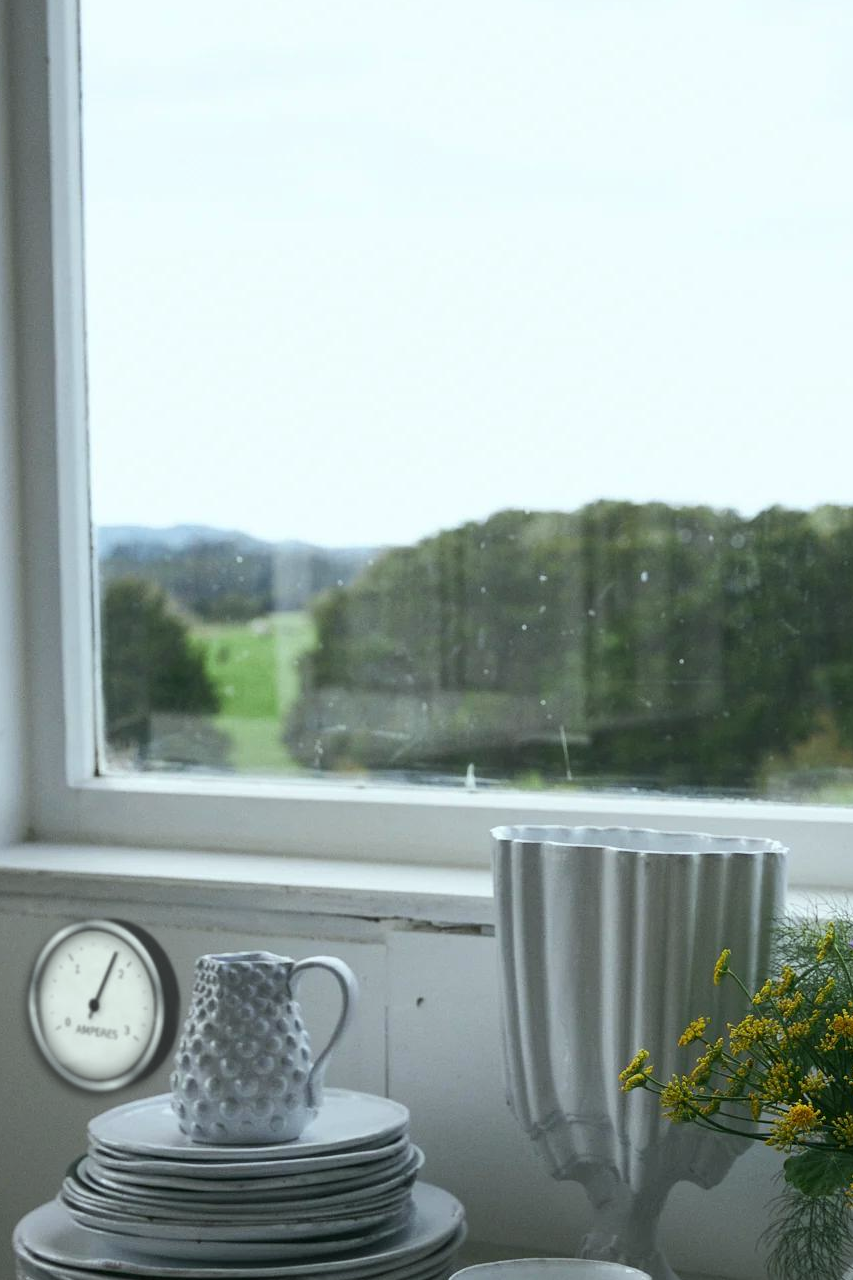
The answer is 1.8 A
